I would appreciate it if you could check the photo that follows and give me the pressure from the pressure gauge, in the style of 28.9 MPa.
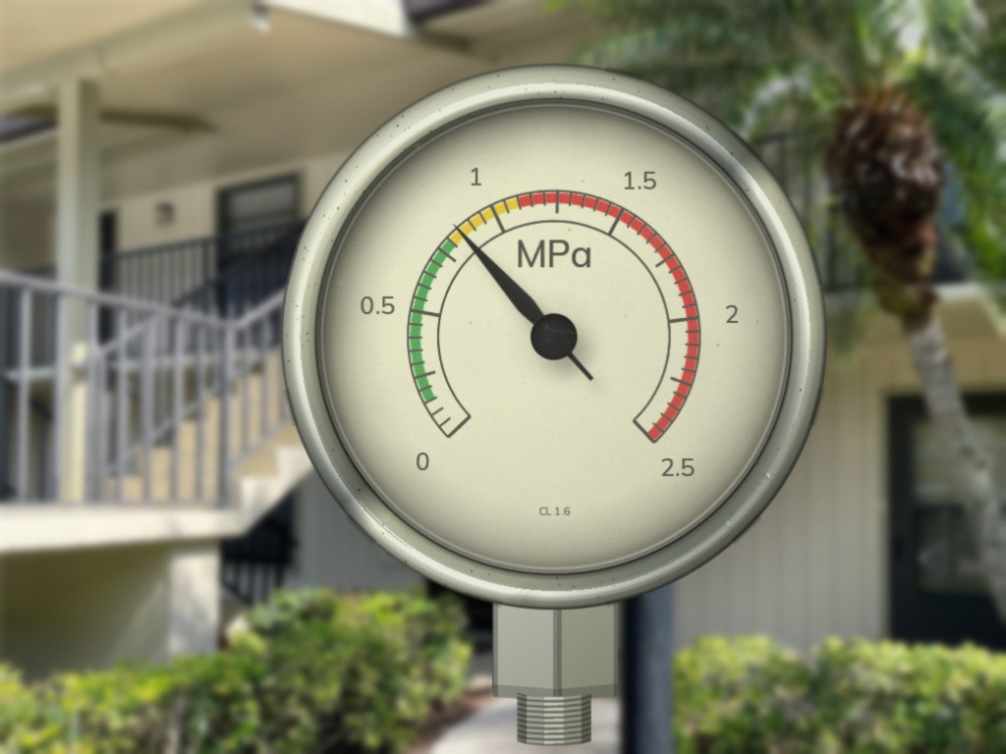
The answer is 0.85 MPa
